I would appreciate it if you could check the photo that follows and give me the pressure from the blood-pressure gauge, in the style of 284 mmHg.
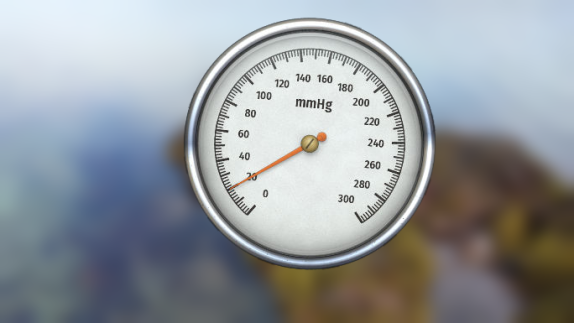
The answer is 20 mmHg
